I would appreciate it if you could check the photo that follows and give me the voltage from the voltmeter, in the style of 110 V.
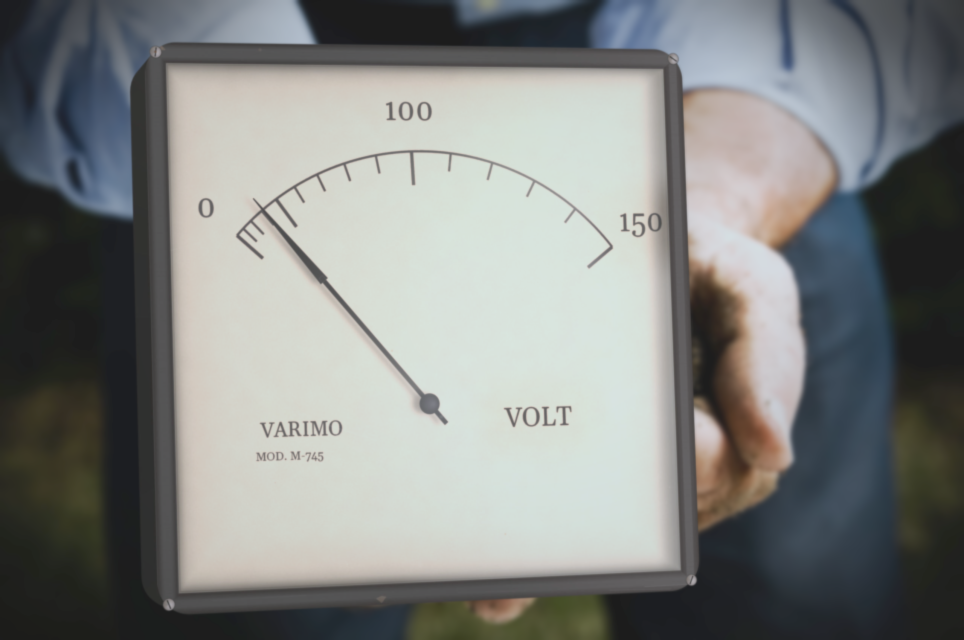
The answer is 40 V
